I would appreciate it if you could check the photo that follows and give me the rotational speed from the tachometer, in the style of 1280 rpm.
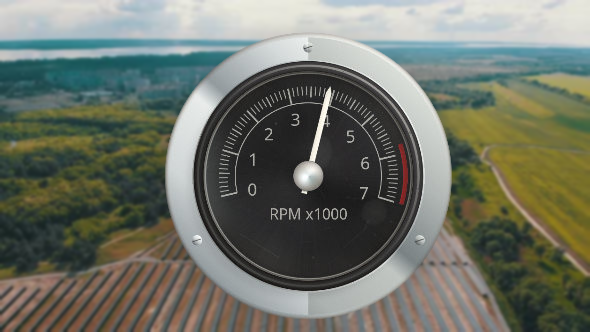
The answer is 3900 rpm
